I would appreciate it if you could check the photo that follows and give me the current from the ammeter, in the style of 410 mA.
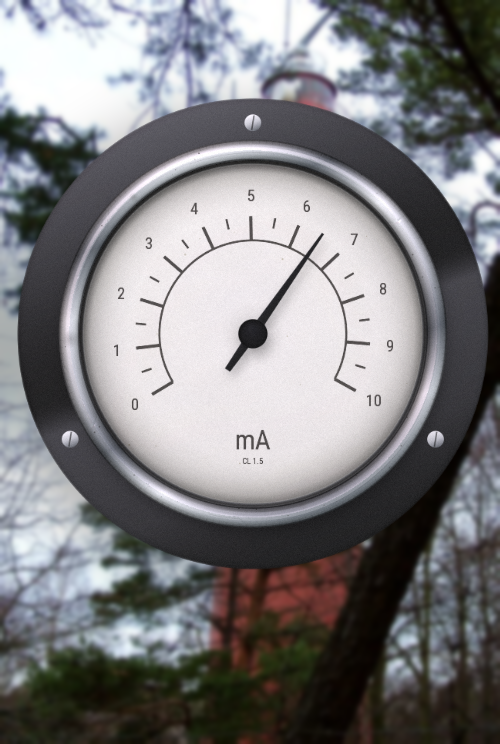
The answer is 6.5 mA
